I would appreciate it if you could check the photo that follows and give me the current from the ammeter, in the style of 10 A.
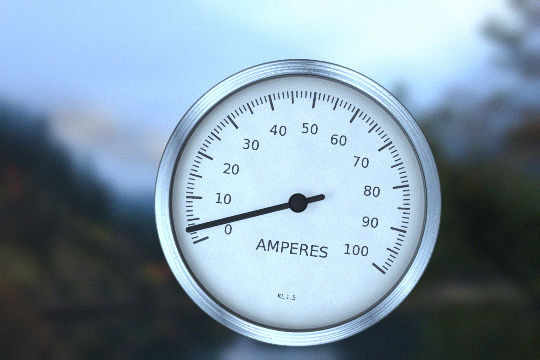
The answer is 3 A
